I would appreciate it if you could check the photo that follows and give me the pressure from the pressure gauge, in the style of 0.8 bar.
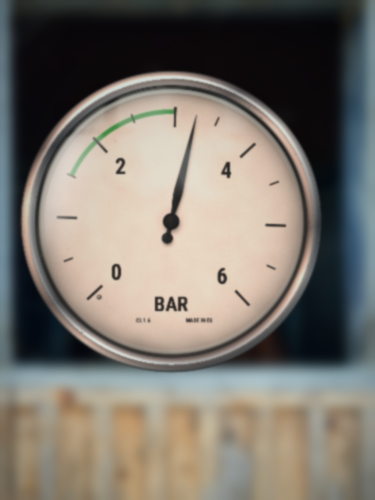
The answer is 3.25 bar
